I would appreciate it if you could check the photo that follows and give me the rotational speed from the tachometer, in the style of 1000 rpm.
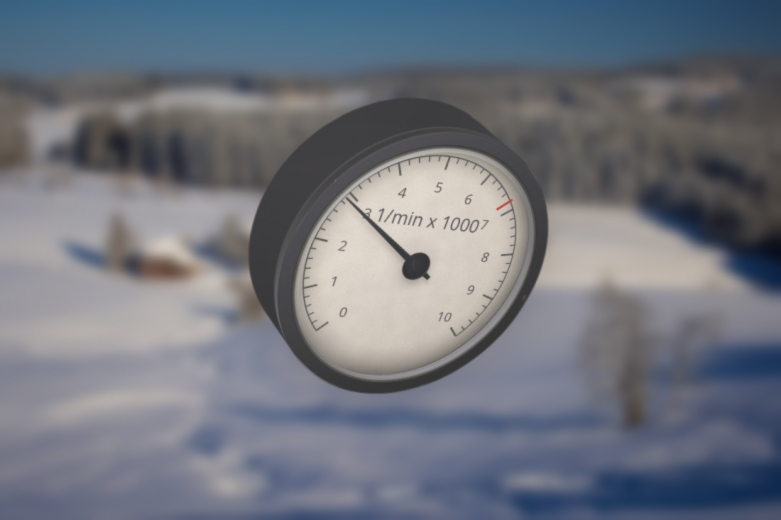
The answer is 2900 rpm
